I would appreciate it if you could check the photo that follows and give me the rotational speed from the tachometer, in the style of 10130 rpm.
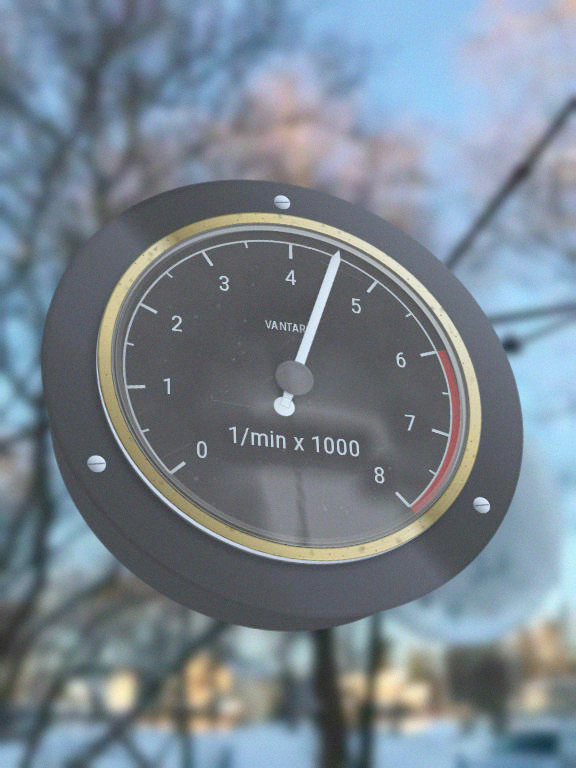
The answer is 4500 rpm
